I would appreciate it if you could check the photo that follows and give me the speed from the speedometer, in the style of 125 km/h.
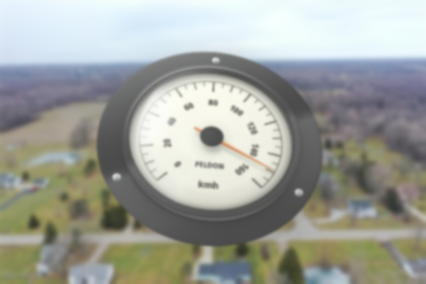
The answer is 150 km/h
